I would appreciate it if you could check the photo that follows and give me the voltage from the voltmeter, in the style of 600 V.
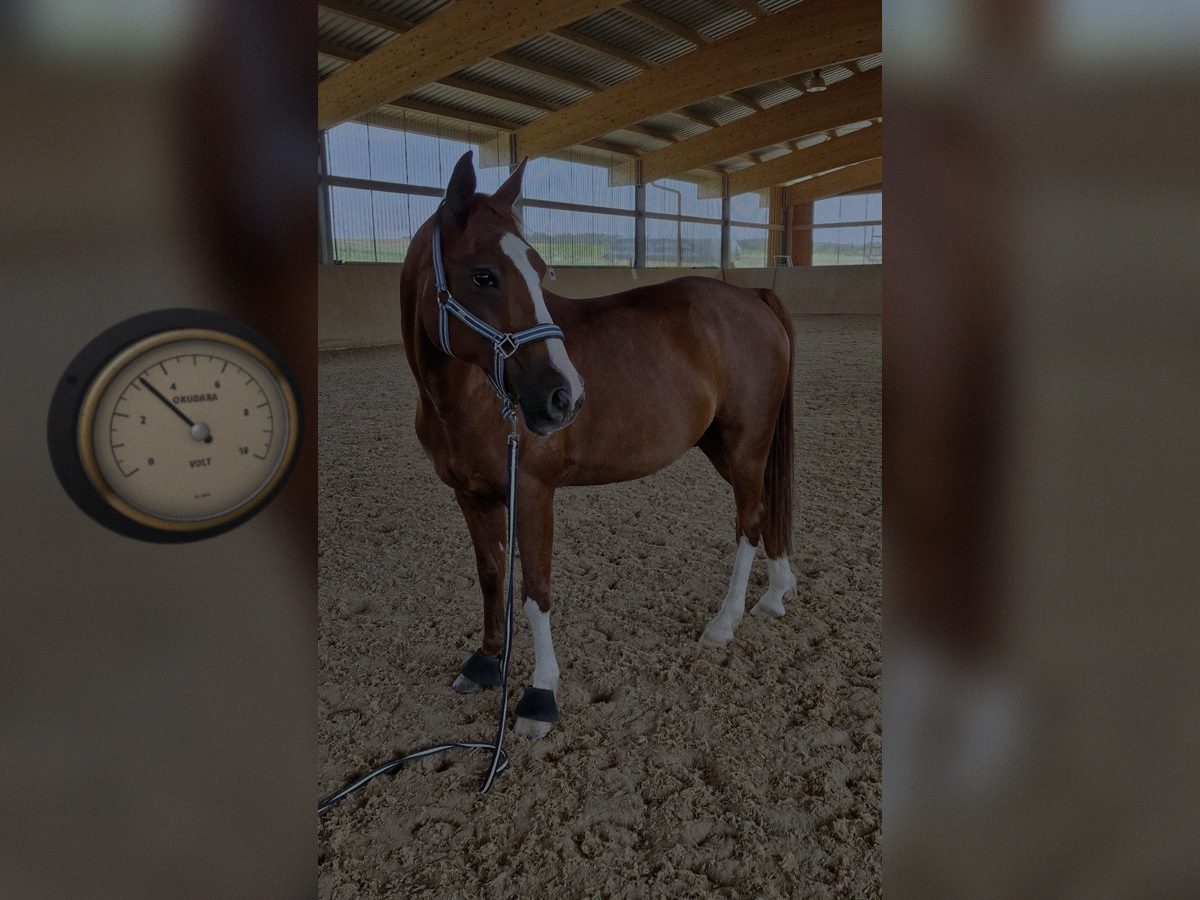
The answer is 3.25 V
